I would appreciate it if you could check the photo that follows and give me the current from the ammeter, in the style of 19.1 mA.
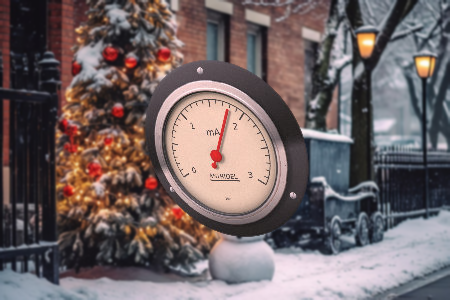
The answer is 1.8 mA
